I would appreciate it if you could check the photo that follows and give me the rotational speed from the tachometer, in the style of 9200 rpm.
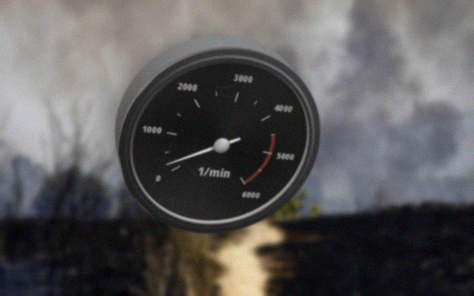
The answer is 250 rpm
